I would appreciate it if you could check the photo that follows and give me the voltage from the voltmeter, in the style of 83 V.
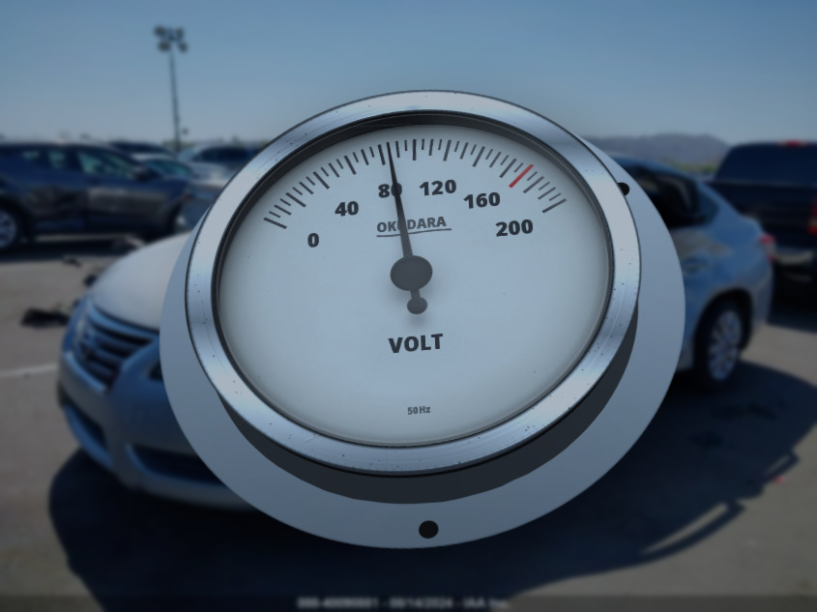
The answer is 85 V
